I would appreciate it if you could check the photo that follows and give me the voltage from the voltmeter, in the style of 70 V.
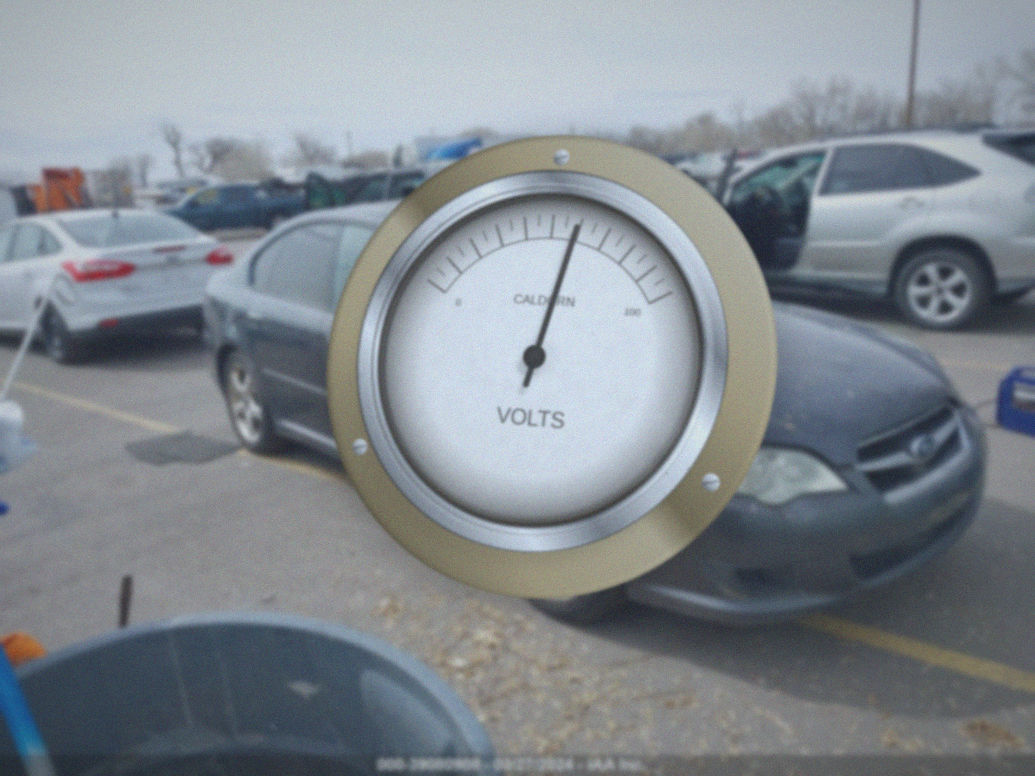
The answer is 60 V
